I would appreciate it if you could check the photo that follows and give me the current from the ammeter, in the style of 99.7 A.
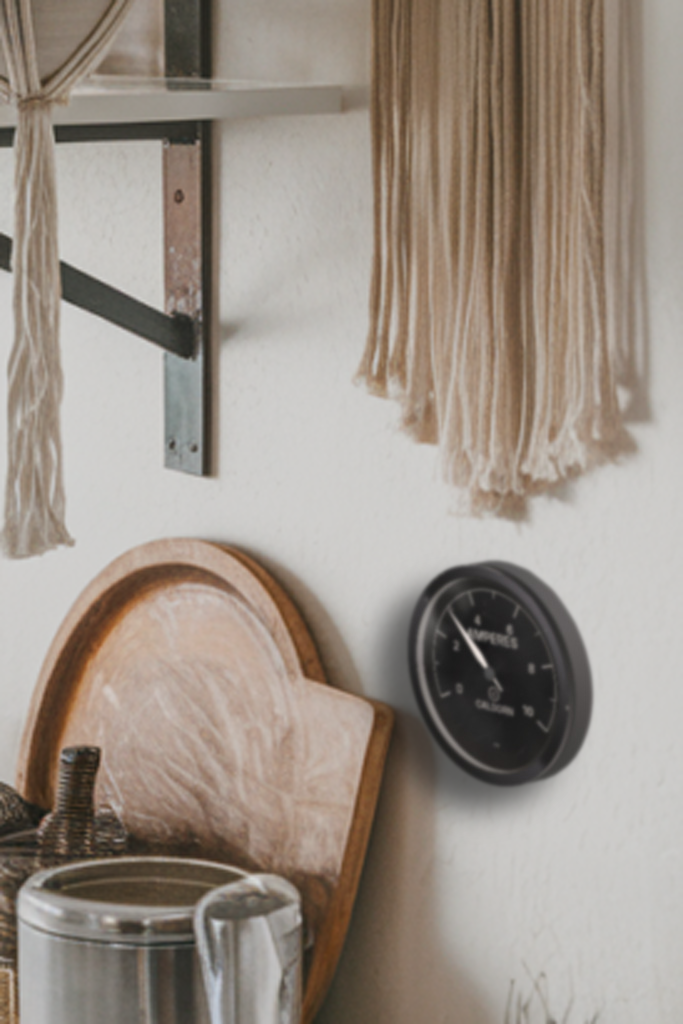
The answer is 3 A
